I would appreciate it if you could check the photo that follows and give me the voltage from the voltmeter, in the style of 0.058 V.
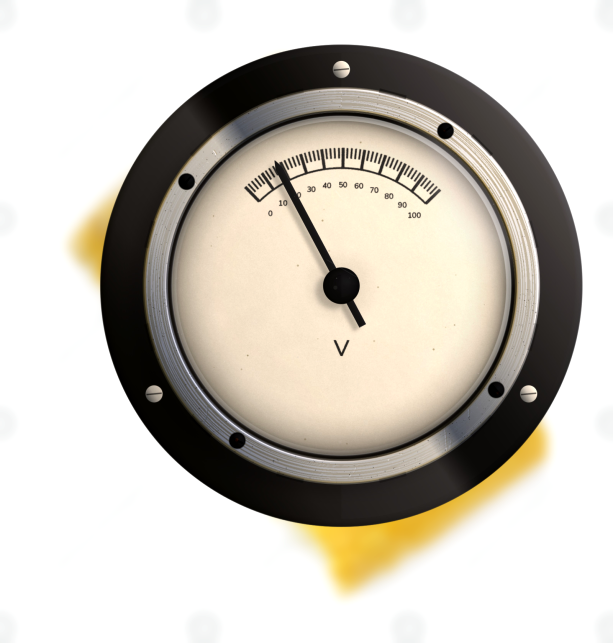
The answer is 18 V
